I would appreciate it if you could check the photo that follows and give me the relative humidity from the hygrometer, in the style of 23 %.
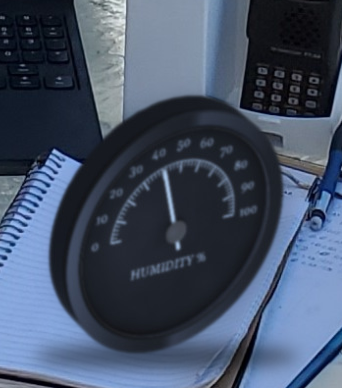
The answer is 40 %
